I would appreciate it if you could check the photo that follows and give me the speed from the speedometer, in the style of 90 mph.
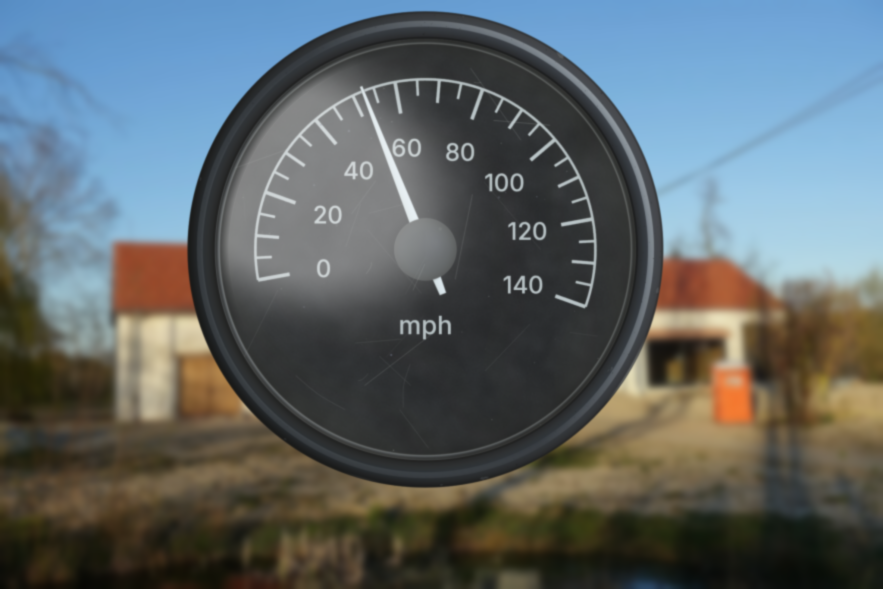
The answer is 52.5 mph
